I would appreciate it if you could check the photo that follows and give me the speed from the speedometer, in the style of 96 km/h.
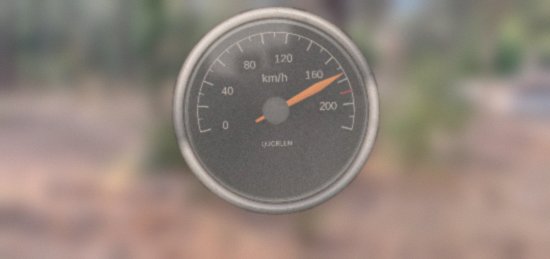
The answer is 175 km/h
